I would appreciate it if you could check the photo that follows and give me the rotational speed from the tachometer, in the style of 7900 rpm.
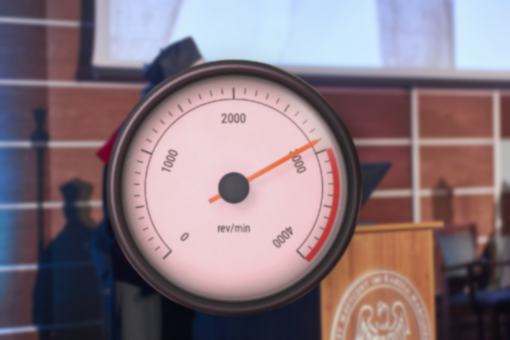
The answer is 2900 rpm
